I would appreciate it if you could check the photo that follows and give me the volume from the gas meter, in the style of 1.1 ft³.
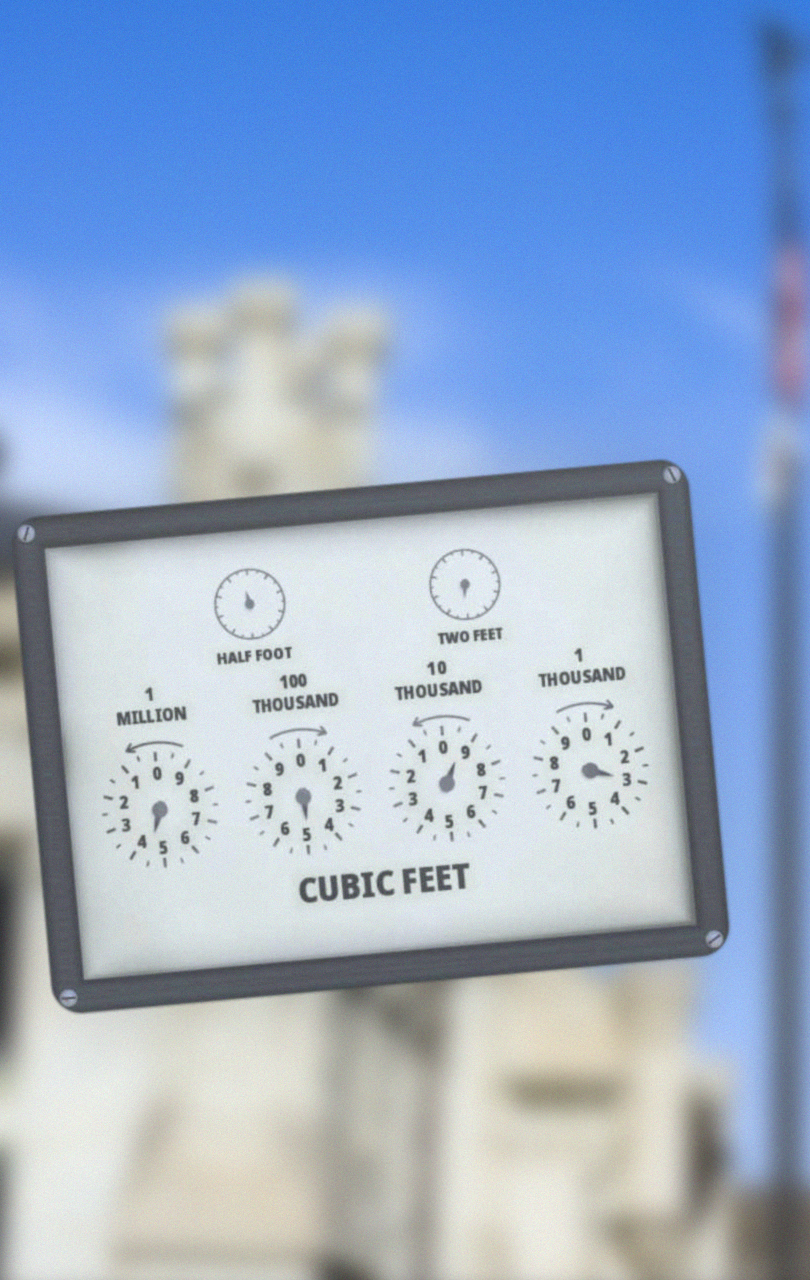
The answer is 449300 ft³
